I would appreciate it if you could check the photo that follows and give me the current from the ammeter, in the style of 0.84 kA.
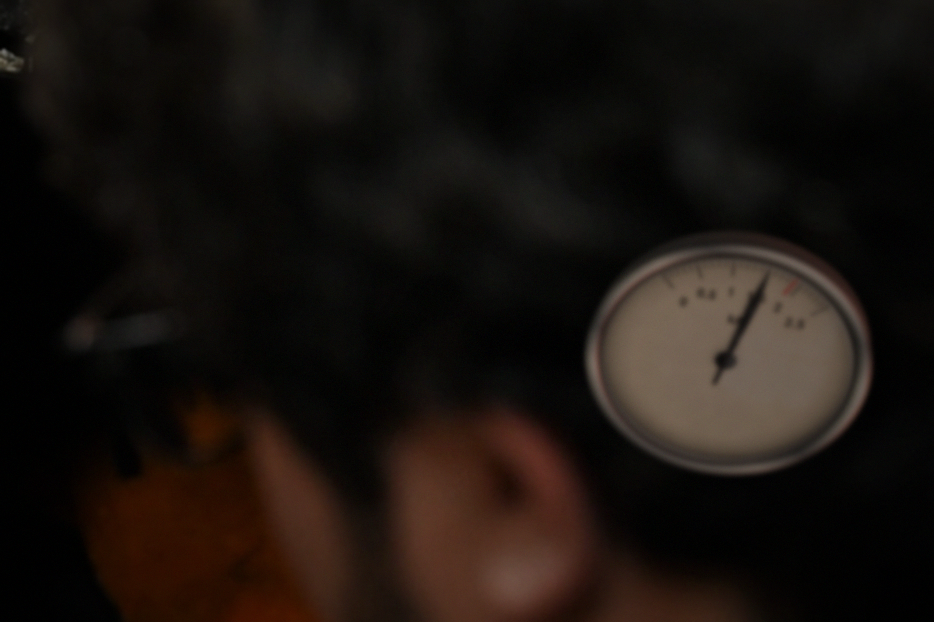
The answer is 1.5 kA
